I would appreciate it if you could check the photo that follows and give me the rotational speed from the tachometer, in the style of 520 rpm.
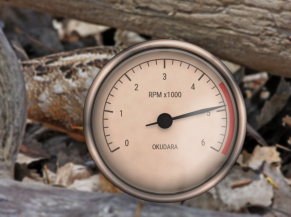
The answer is 4900 rpm
